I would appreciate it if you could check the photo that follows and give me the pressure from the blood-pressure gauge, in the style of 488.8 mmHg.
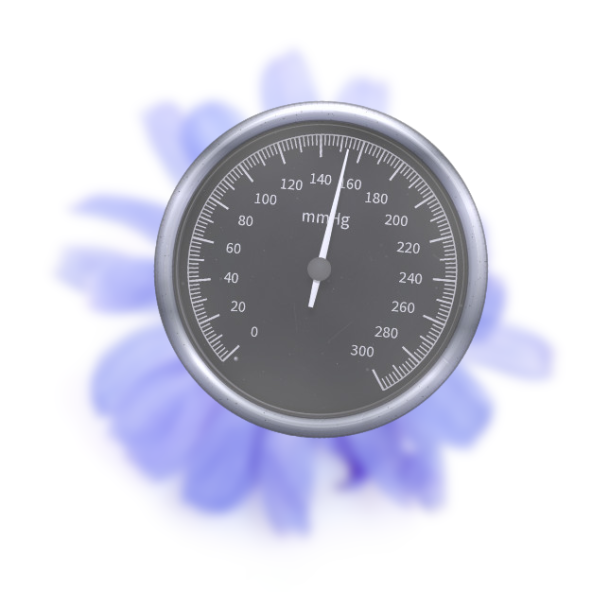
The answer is 154 mmHg
